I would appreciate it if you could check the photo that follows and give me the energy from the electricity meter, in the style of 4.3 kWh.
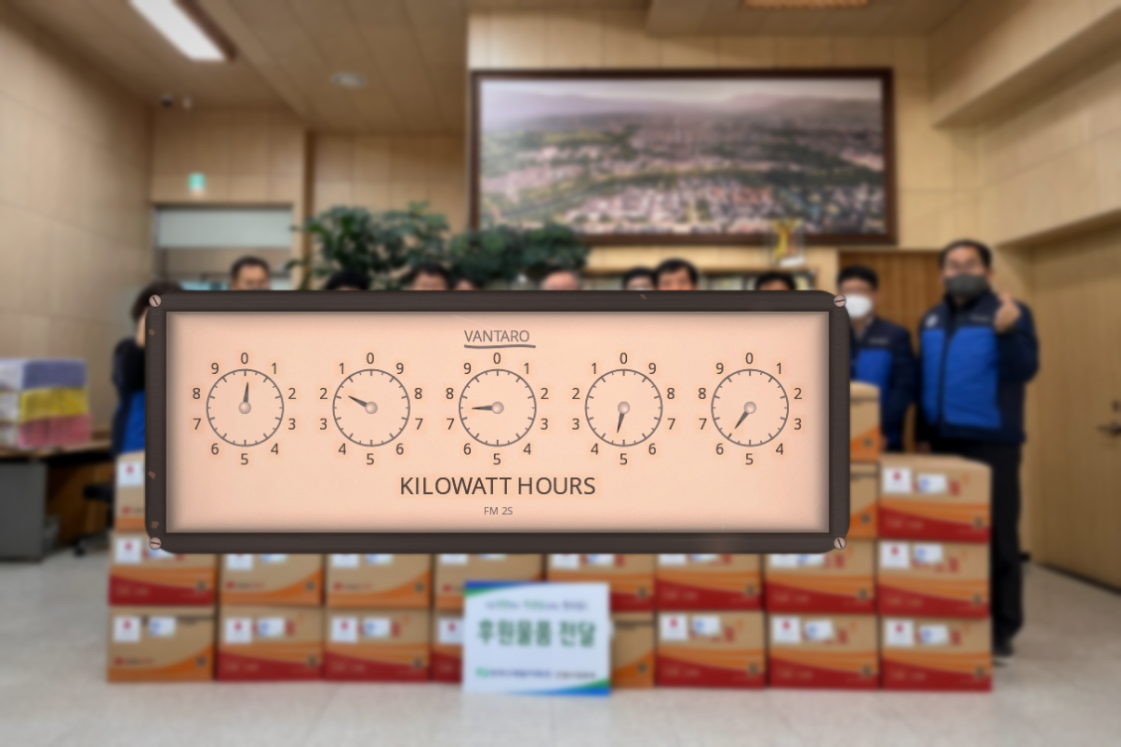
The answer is 1746 kWh
